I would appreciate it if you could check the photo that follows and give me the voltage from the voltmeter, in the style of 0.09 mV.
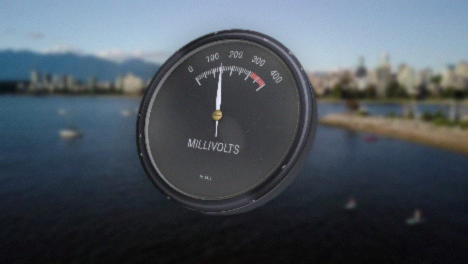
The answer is 150 mV
